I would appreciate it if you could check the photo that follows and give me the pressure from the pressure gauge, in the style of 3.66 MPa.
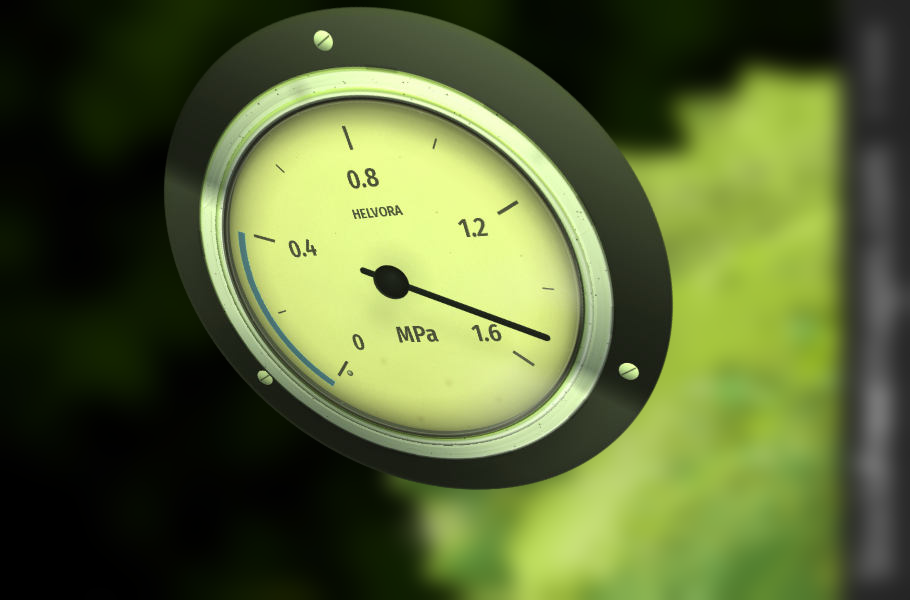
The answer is 1.5 MPa
